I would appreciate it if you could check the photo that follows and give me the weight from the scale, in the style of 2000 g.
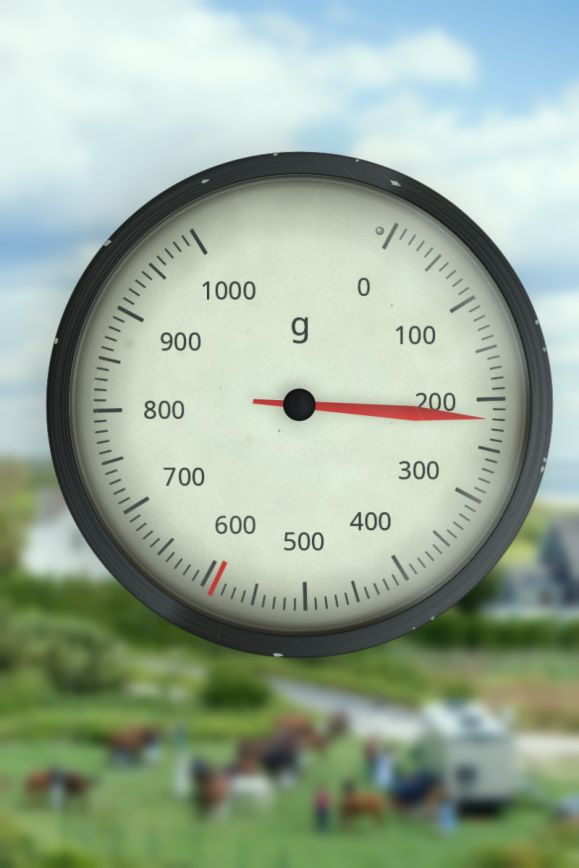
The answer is 220 g
